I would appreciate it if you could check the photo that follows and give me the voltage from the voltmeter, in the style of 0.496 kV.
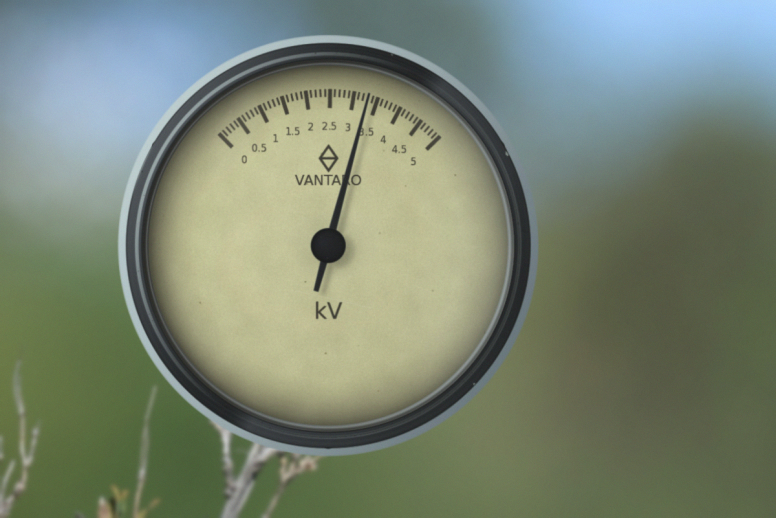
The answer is 3.3 kV
